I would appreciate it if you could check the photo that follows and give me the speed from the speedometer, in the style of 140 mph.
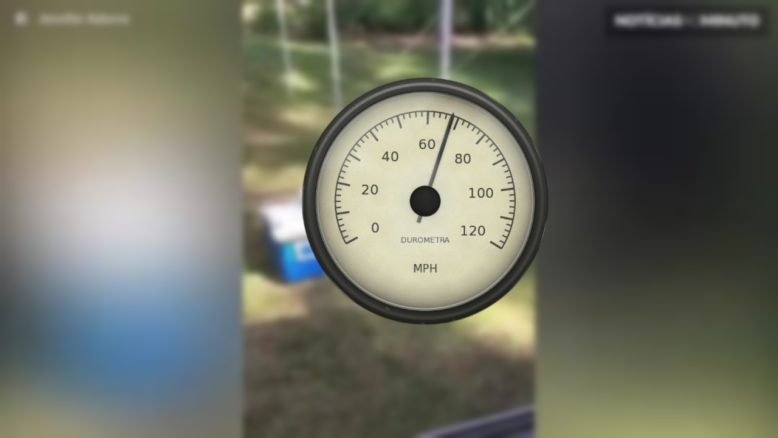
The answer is 68 mph
